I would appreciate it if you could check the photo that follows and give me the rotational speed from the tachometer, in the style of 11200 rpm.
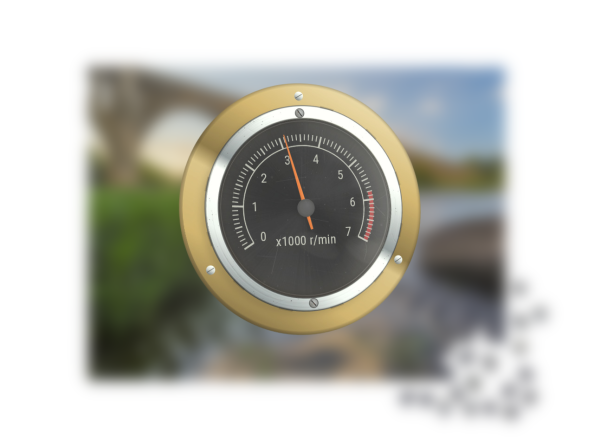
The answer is 3100 rpm
